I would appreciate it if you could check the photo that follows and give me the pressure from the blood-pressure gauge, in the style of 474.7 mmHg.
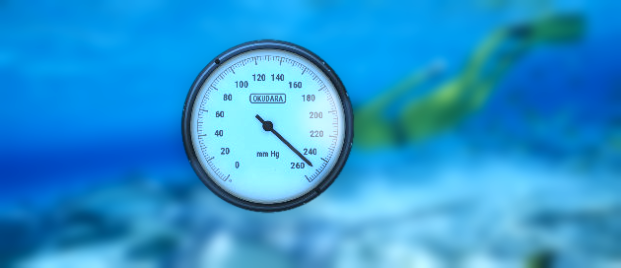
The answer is 250 mmHg
